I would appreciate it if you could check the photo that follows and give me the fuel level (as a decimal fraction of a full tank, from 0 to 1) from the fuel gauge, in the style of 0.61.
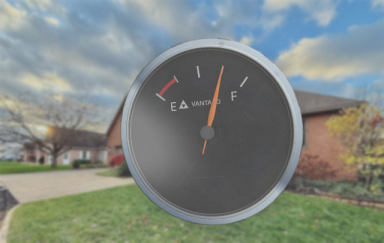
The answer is 0.75
